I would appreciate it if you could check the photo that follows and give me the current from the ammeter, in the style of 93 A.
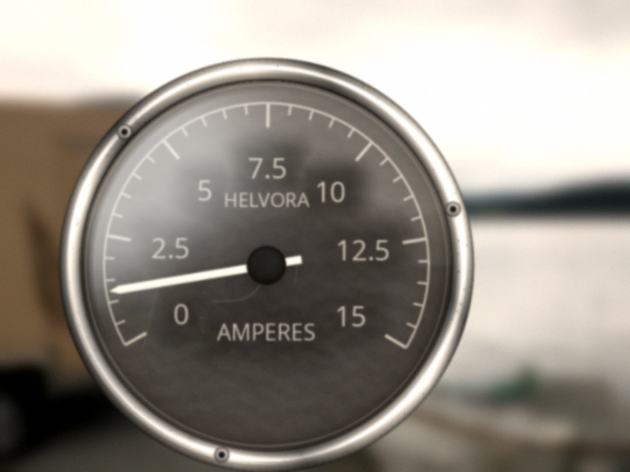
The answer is 1.25 A
